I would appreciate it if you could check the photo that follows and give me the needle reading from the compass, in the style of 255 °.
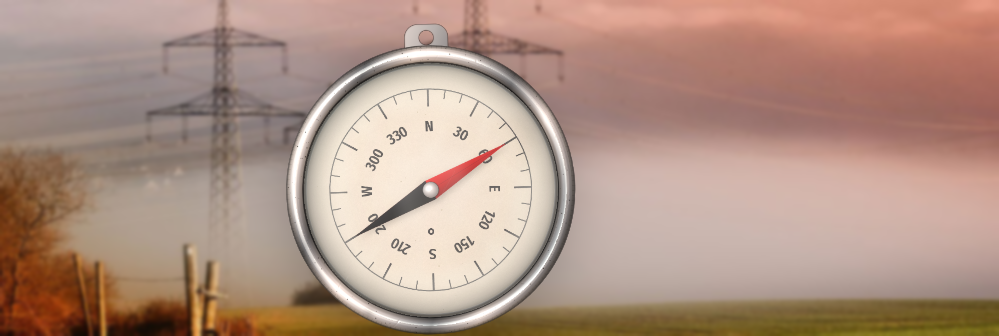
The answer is 60 °
